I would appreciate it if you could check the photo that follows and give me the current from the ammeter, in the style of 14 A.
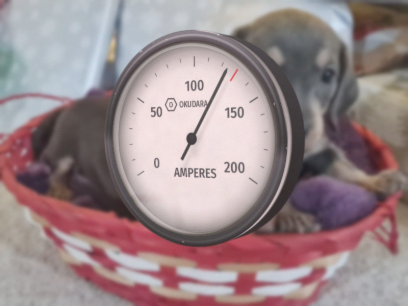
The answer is 125 A
